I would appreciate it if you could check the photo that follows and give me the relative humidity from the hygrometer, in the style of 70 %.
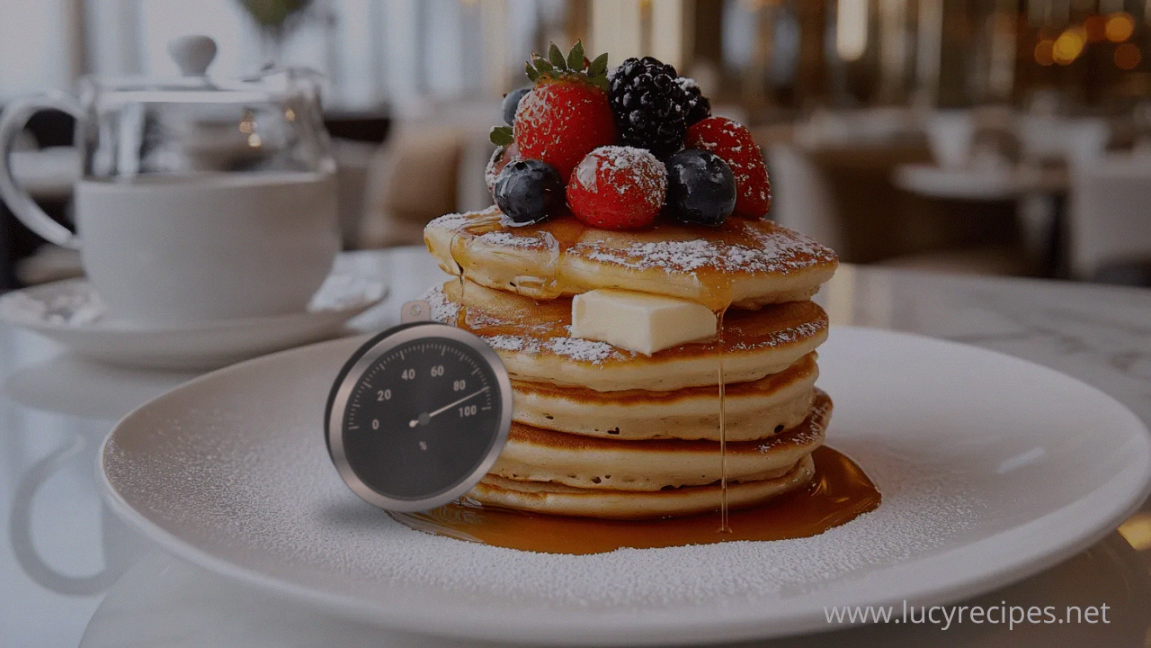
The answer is 90 %
